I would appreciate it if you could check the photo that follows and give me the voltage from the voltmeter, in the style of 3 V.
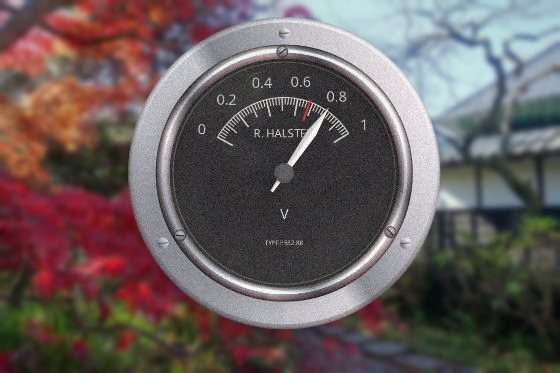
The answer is 0.8 V
